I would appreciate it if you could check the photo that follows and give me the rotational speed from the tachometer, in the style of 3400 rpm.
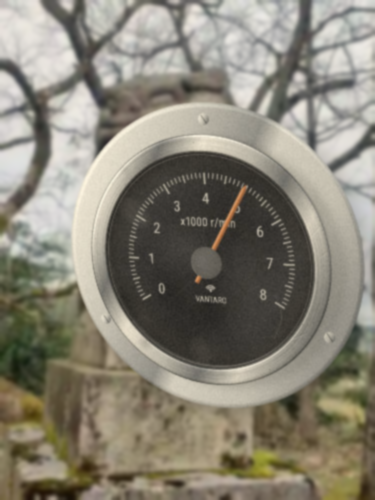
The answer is 5000 rpm
